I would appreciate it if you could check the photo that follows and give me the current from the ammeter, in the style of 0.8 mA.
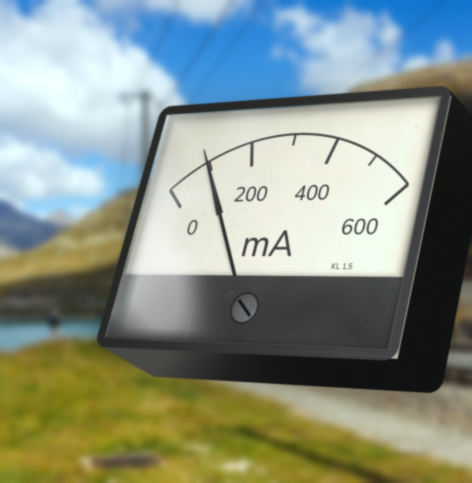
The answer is 100 mA
